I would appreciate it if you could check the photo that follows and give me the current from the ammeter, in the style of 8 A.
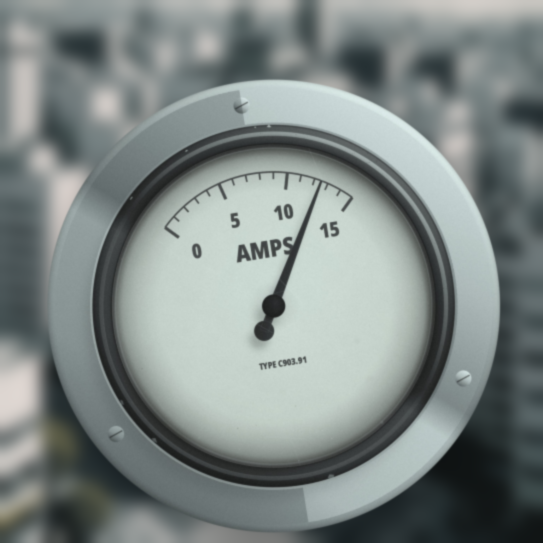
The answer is 12.5 A
